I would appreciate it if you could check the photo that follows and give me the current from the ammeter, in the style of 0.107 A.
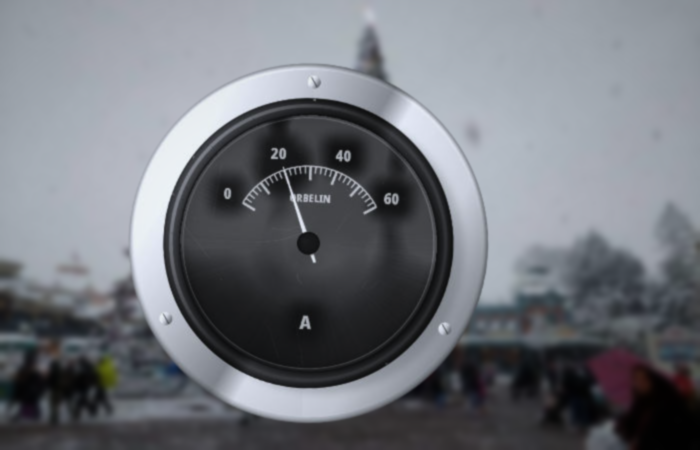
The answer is 20 A
